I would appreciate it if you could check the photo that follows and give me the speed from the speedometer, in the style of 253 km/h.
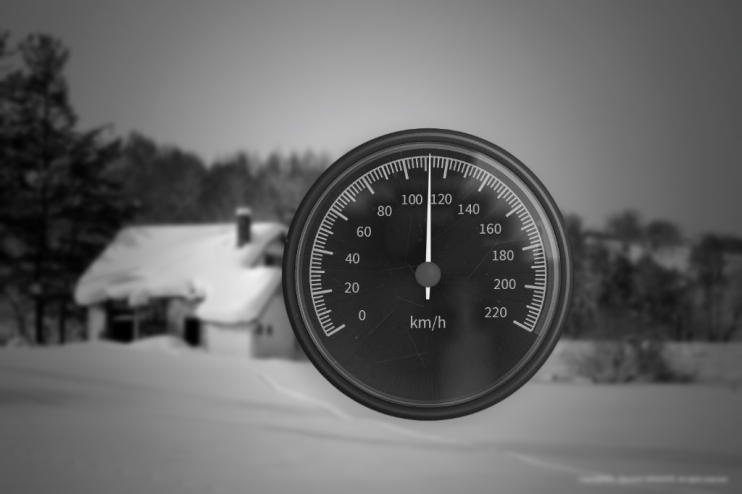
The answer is 112 km/h
